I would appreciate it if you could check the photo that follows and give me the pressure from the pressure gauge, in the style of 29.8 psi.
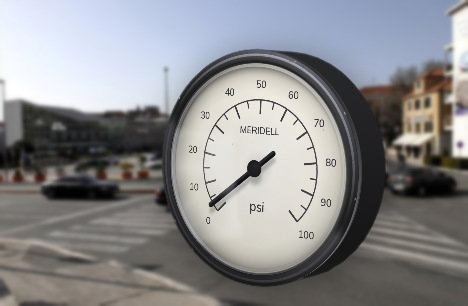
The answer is 2.5 psi
